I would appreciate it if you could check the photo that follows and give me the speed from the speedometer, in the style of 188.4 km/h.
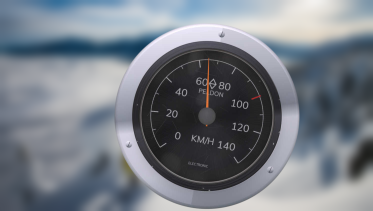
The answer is 65 km/h
